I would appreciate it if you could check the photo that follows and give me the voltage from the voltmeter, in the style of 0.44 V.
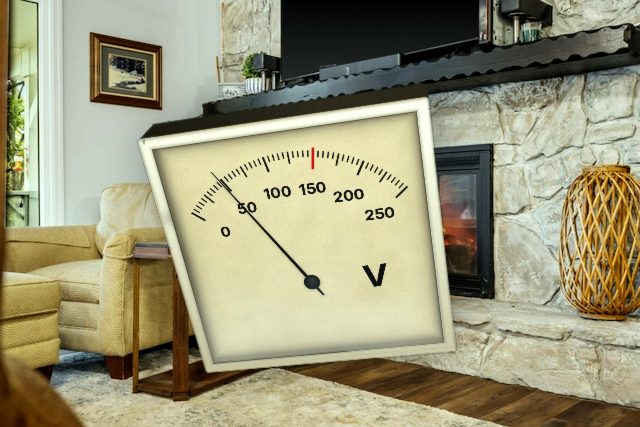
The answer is 50 V
